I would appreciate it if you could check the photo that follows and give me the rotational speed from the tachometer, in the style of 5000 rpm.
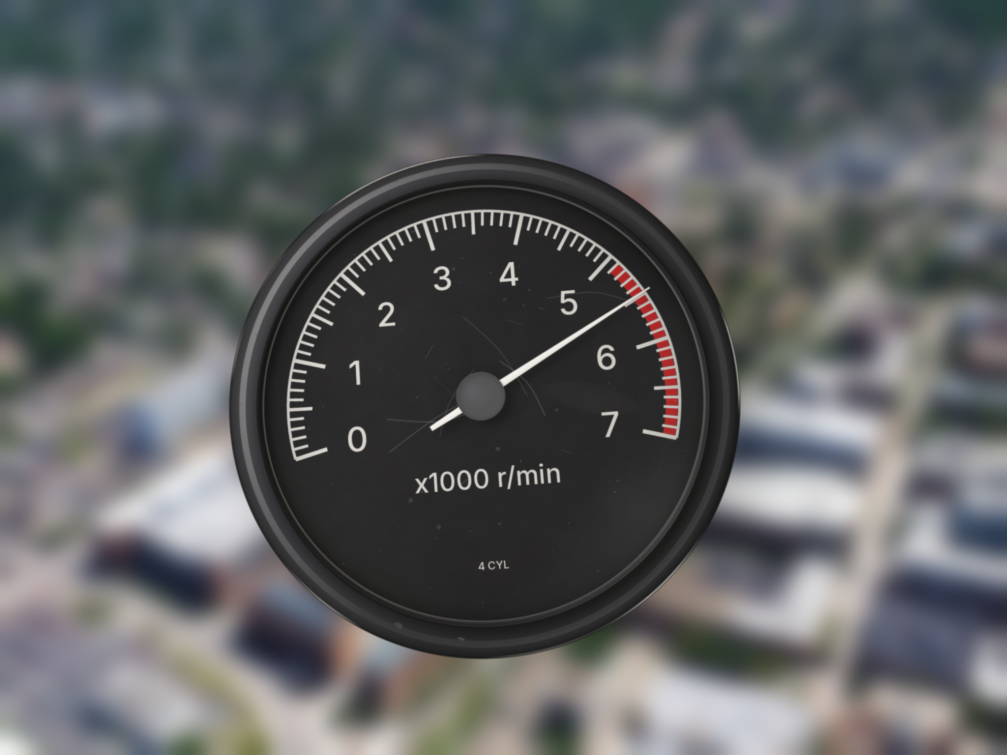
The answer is 5500 rpm
